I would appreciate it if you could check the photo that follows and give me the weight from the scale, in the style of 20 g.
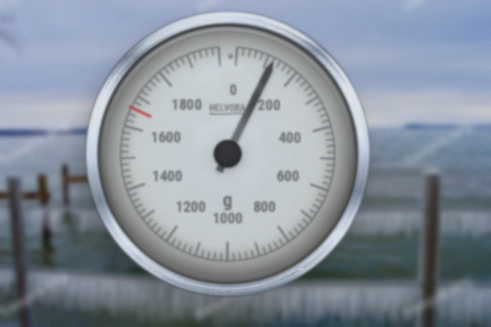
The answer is 120 g
